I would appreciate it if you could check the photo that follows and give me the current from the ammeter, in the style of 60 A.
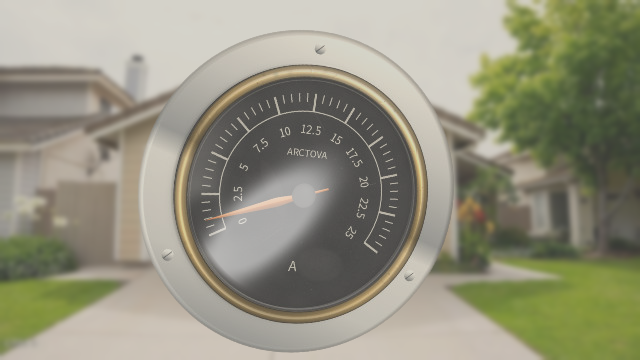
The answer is 1 A
